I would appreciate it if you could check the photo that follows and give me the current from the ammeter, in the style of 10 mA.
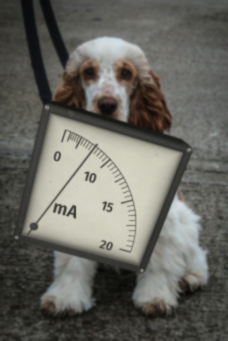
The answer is 7.5 mA
